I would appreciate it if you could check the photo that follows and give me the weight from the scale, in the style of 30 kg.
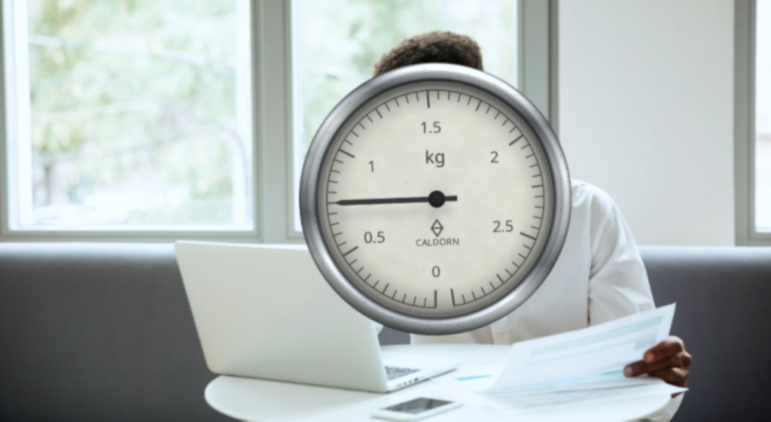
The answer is 0.75 kg
